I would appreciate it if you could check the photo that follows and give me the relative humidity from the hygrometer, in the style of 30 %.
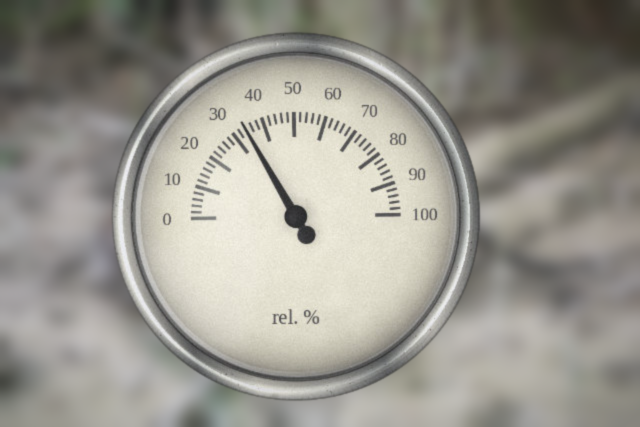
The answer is 34 %
